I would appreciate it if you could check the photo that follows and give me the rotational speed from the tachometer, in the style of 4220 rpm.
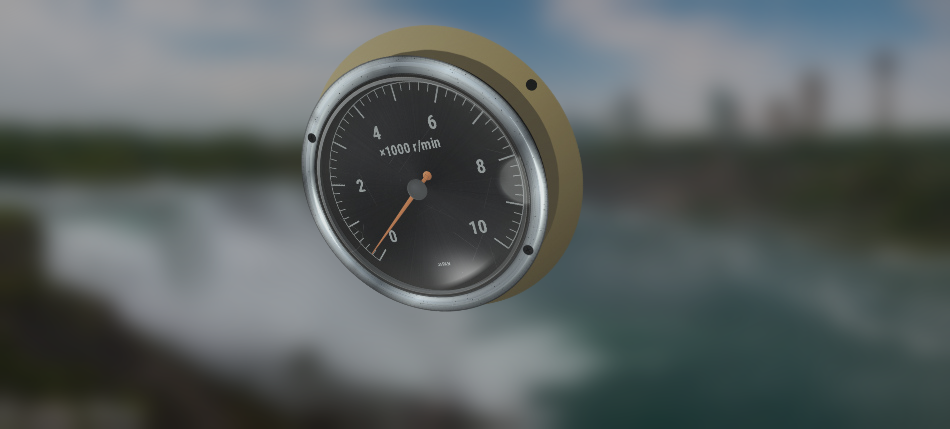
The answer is 200 rpm
